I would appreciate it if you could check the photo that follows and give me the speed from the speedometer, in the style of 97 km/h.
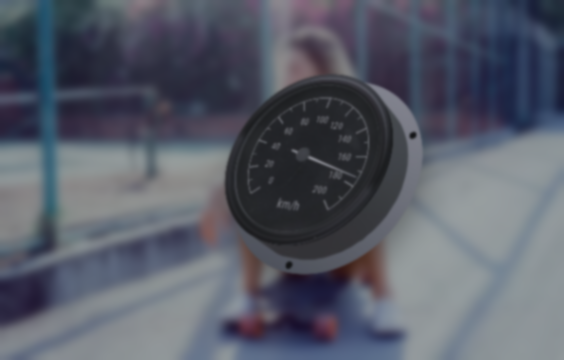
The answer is 175 km/h
